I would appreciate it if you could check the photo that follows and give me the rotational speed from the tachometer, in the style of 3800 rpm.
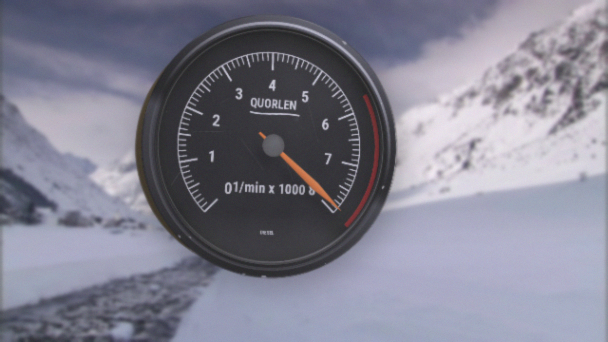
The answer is 7900 rpm
